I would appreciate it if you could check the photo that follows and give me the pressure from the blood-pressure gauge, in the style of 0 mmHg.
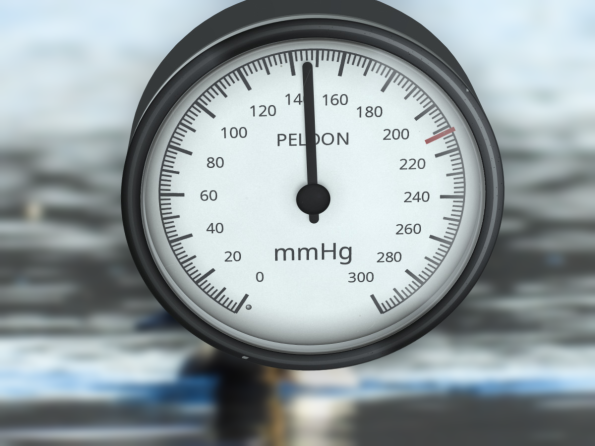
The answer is 146 mmHg
